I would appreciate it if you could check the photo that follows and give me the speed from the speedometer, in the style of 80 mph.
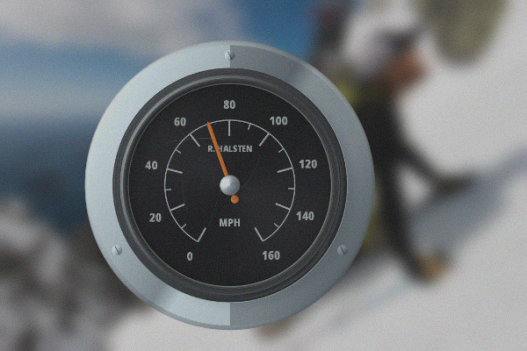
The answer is 70 mph
